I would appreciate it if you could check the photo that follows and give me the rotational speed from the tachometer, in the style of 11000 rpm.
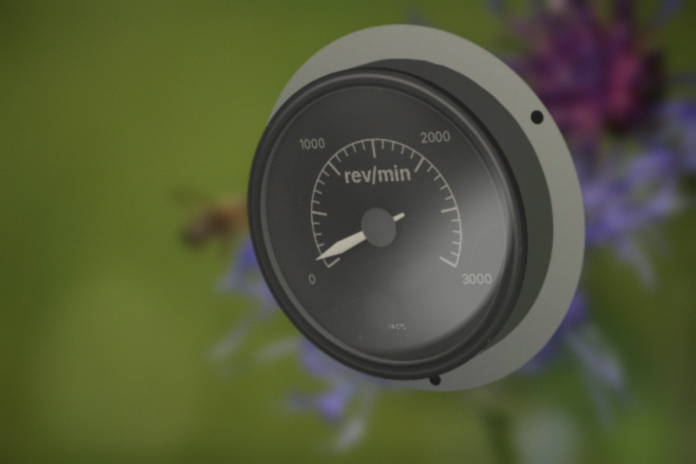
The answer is 100 rpm
